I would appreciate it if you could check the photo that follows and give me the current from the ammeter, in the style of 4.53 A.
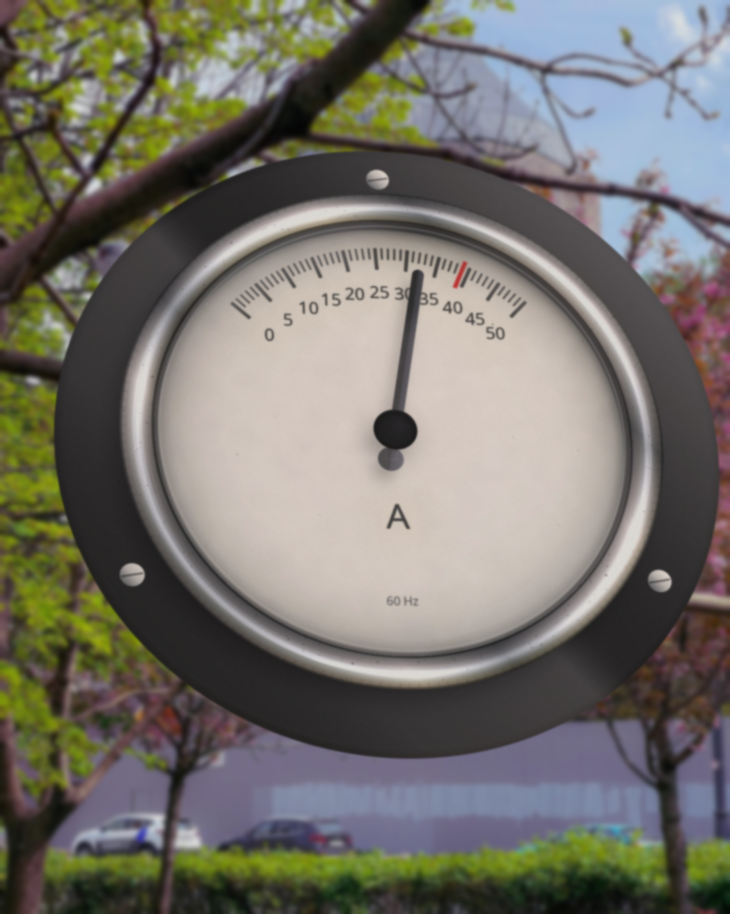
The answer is 32 A
